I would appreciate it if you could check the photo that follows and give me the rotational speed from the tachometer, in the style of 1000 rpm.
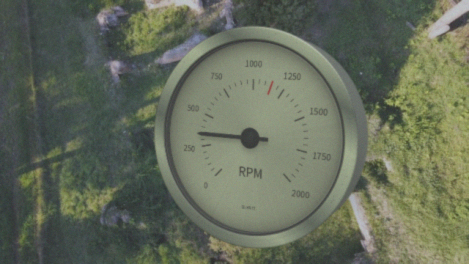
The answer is 350 rpm
